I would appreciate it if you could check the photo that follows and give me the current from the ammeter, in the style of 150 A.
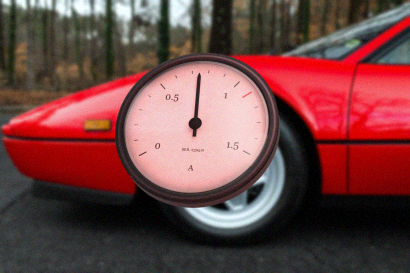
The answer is 0.75 A
